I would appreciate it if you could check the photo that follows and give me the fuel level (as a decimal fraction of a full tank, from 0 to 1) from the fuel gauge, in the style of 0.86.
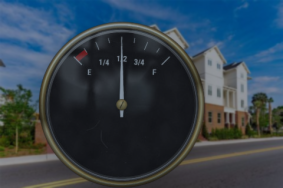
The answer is 0.5
